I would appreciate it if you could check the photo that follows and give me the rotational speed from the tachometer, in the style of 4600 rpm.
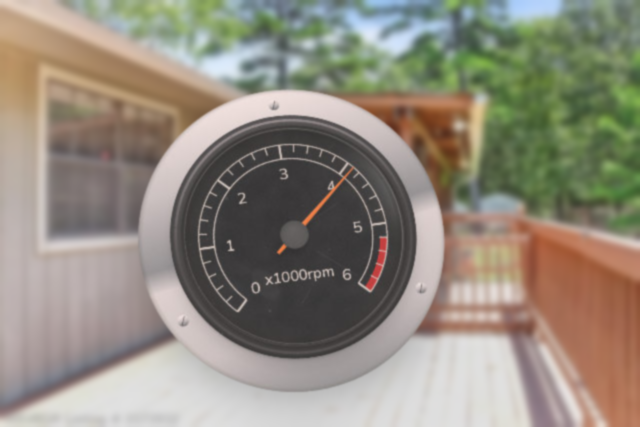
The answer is 4100 rpm
